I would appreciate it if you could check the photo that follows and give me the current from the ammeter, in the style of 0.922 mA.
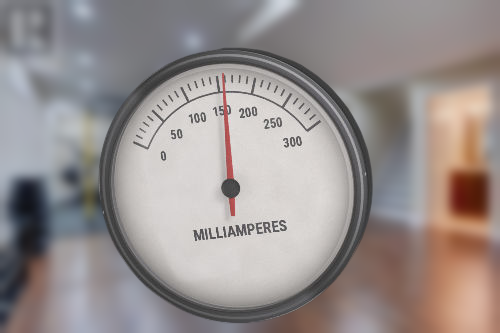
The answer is 160 mA
